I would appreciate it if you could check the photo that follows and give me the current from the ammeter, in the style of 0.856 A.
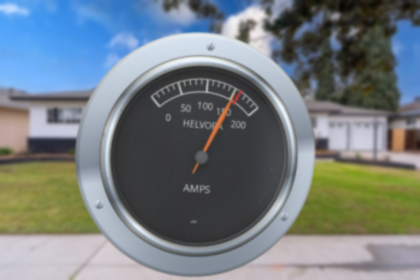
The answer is 150 A
